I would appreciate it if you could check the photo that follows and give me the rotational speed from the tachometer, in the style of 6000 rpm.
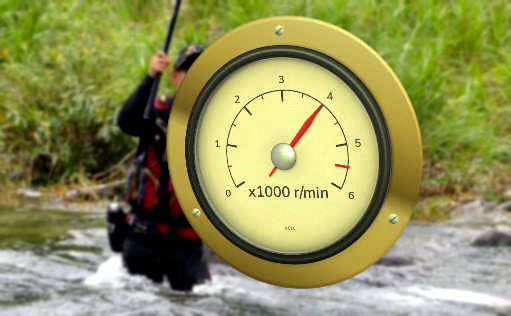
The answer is 4000 rpm
